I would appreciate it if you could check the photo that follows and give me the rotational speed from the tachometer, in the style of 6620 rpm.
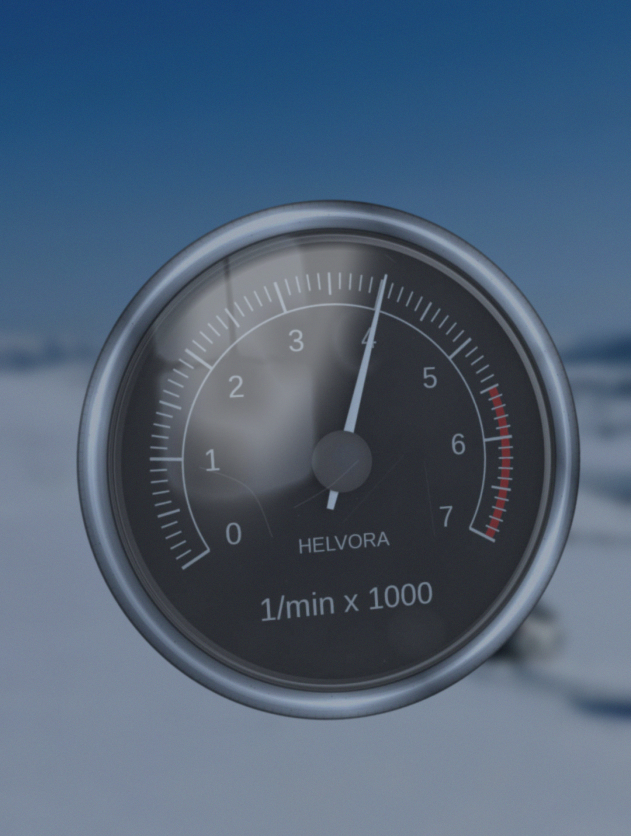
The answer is 4000 rpm
